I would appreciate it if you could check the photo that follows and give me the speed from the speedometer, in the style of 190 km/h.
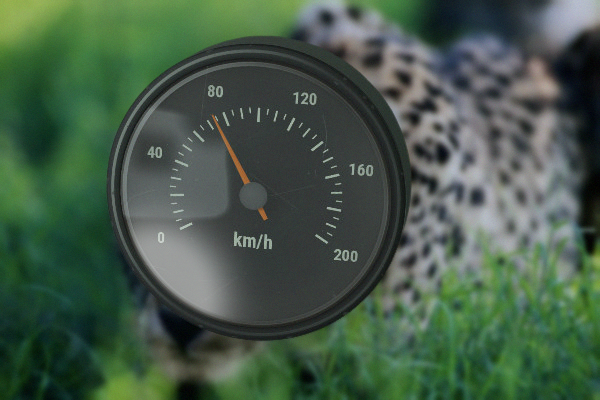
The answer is 75 km/h
